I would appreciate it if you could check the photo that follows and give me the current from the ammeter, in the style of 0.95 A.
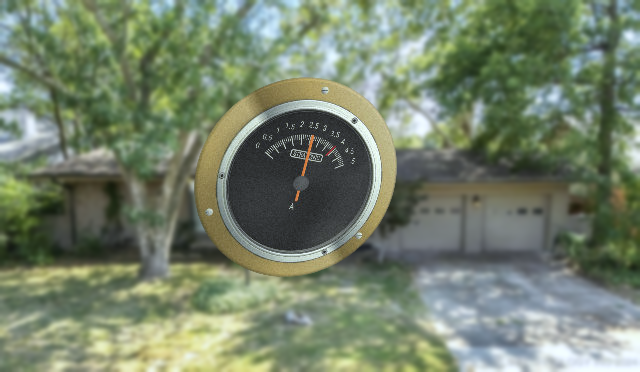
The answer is 2.5 A
